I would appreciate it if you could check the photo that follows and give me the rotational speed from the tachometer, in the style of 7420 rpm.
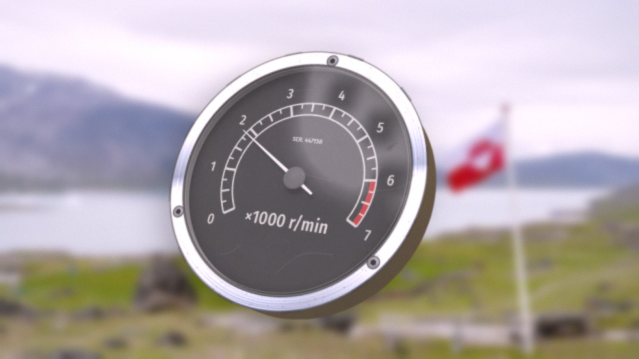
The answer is 1875 rpm
